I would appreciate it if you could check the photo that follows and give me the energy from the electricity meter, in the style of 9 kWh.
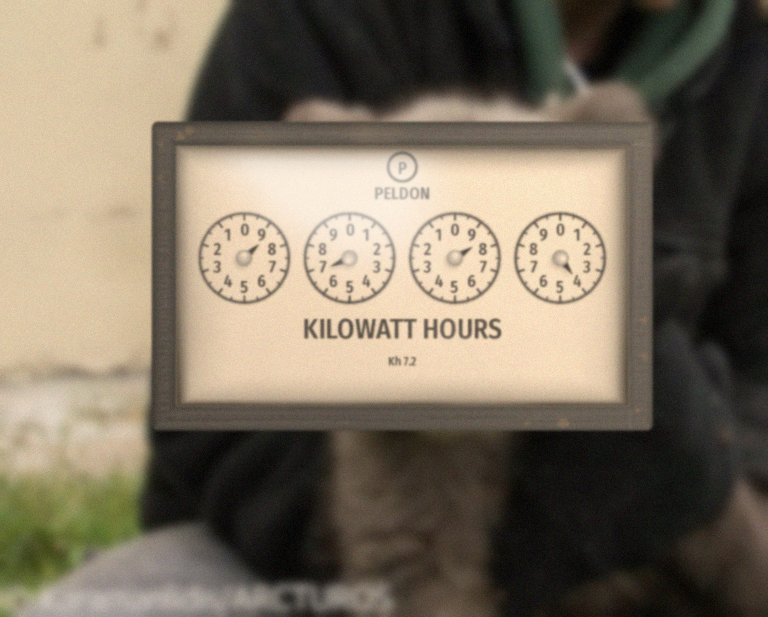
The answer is 8684 kWh
